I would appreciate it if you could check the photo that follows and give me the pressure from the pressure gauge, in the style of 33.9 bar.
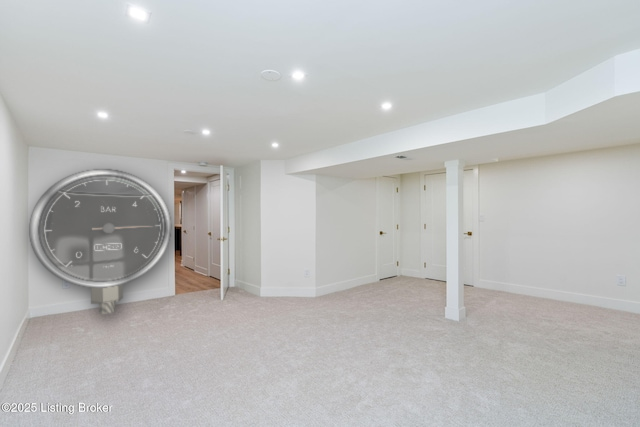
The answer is 5 bar
